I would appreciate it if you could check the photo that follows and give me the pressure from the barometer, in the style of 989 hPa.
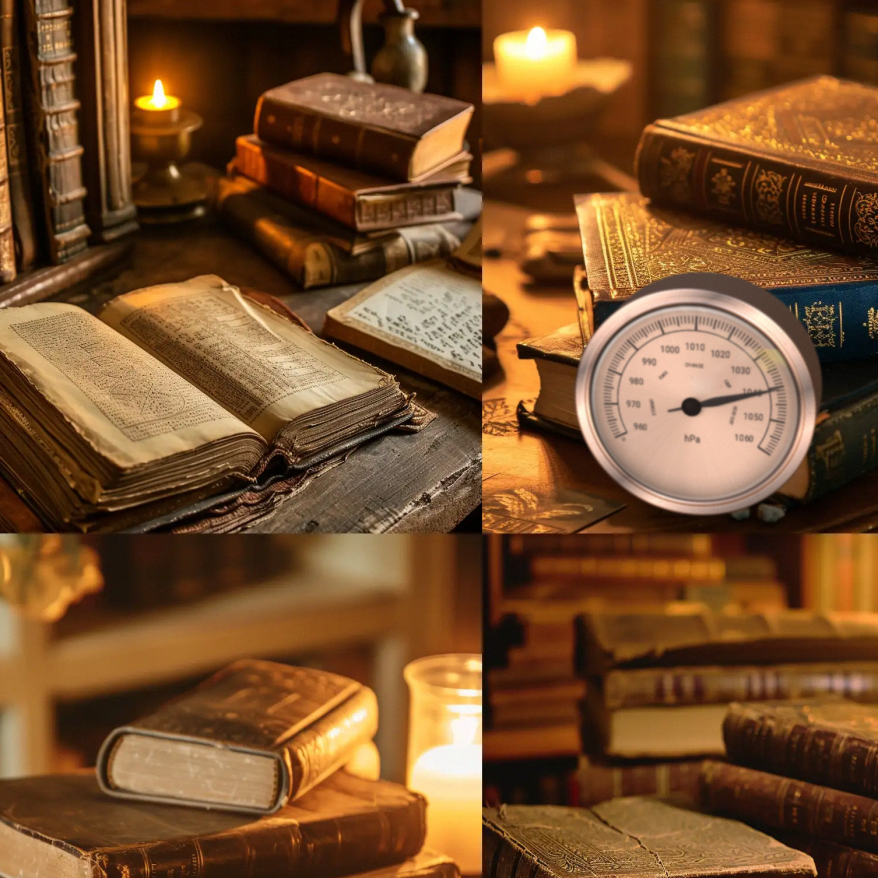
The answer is 1040 hPa
